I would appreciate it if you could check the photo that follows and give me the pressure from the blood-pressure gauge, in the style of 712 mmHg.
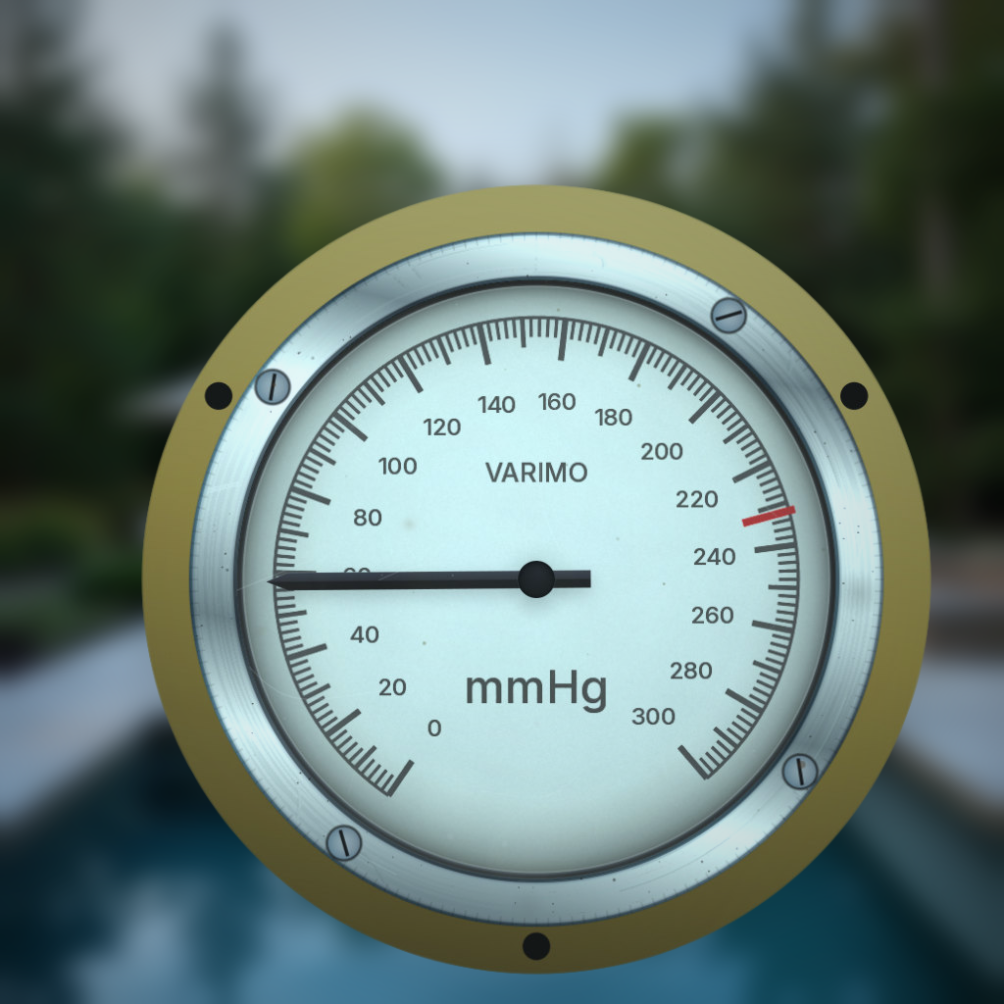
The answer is 58 mmHg
